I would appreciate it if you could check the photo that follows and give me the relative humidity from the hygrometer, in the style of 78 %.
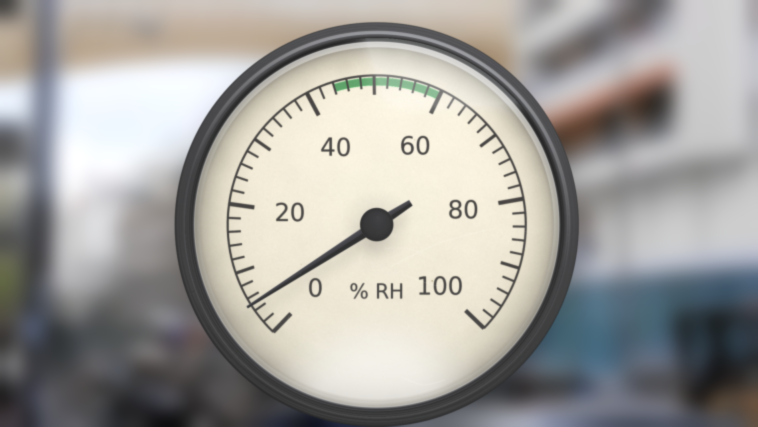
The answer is 5 %
